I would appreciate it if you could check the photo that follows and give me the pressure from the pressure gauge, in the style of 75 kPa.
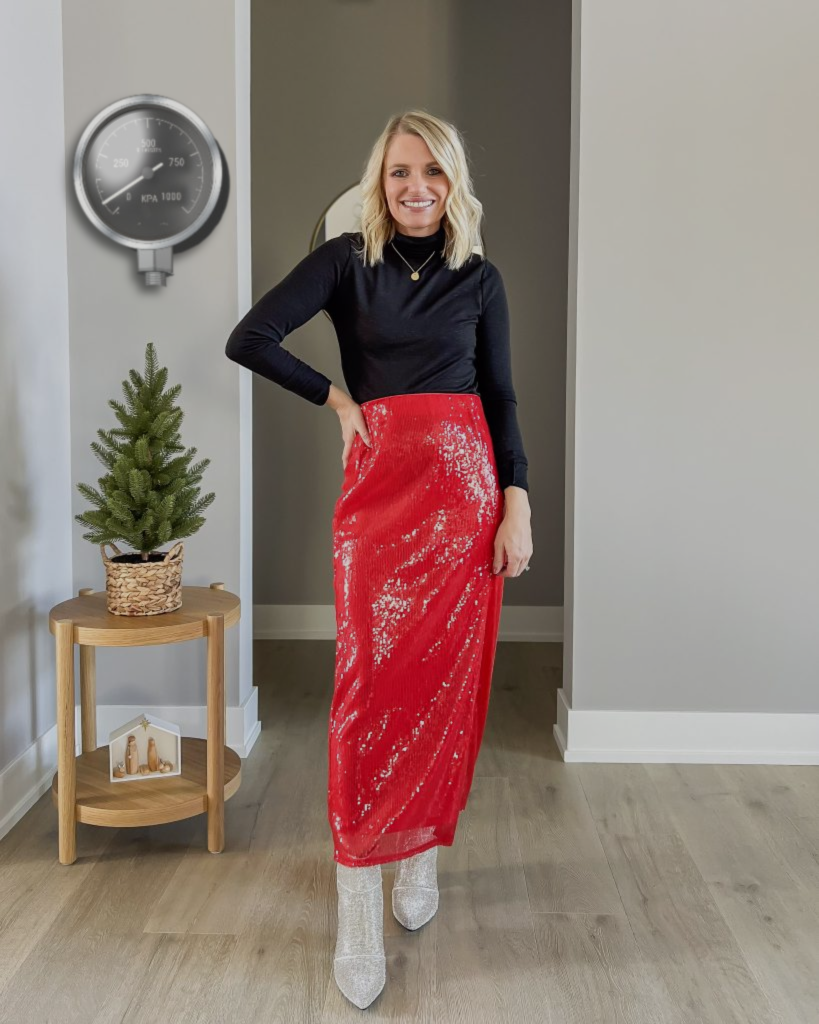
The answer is 50 kPa
